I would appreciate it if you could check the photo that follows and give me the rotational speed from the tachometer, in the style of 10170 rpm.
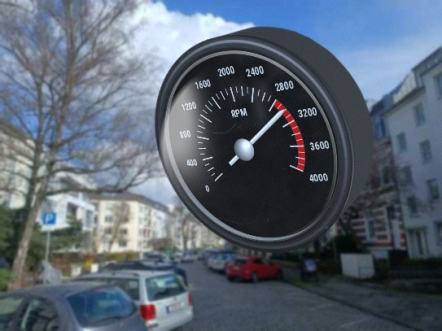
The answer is 3000 rpm
